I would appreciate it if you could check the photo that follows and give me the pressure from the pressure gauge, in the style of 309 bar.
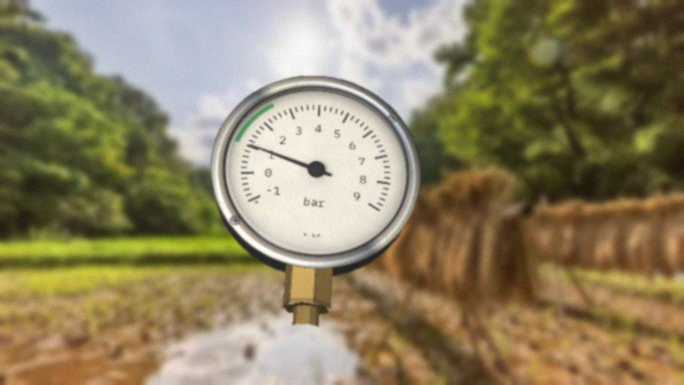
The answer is 1 bar
